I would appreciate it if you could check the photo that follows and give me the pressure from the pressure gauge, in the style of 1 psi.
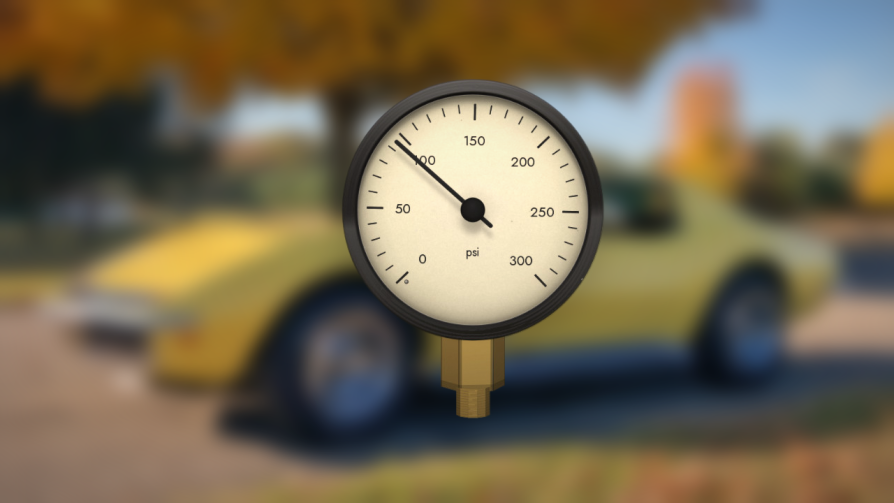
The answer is 95 psi
